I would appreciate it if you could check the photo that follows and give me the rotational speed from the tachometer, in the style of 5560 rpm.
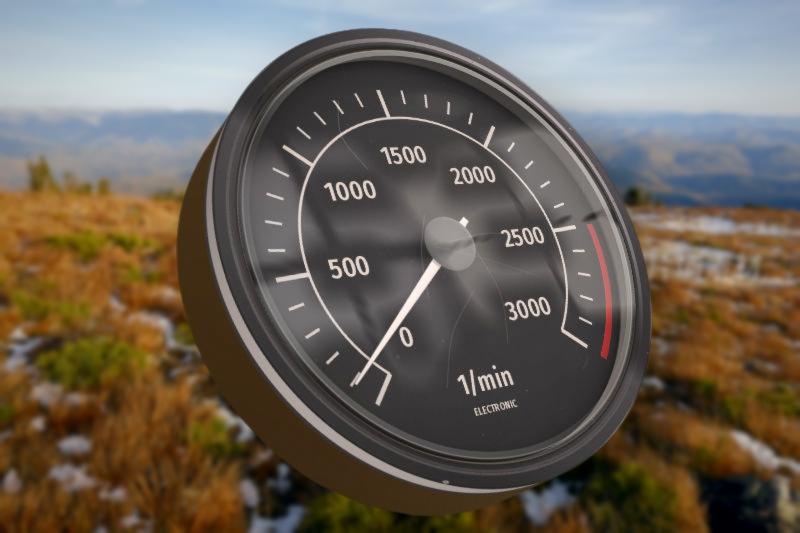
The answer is 100 rpm
